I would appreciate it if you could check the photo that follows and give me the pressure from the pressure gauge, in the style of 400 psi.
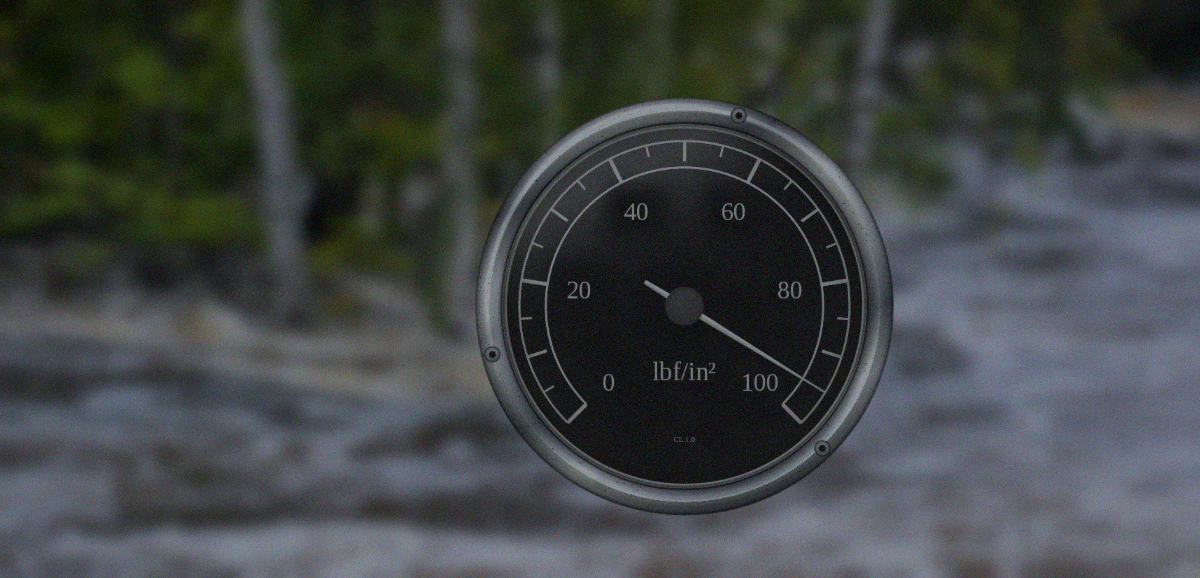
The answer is 95 psi
